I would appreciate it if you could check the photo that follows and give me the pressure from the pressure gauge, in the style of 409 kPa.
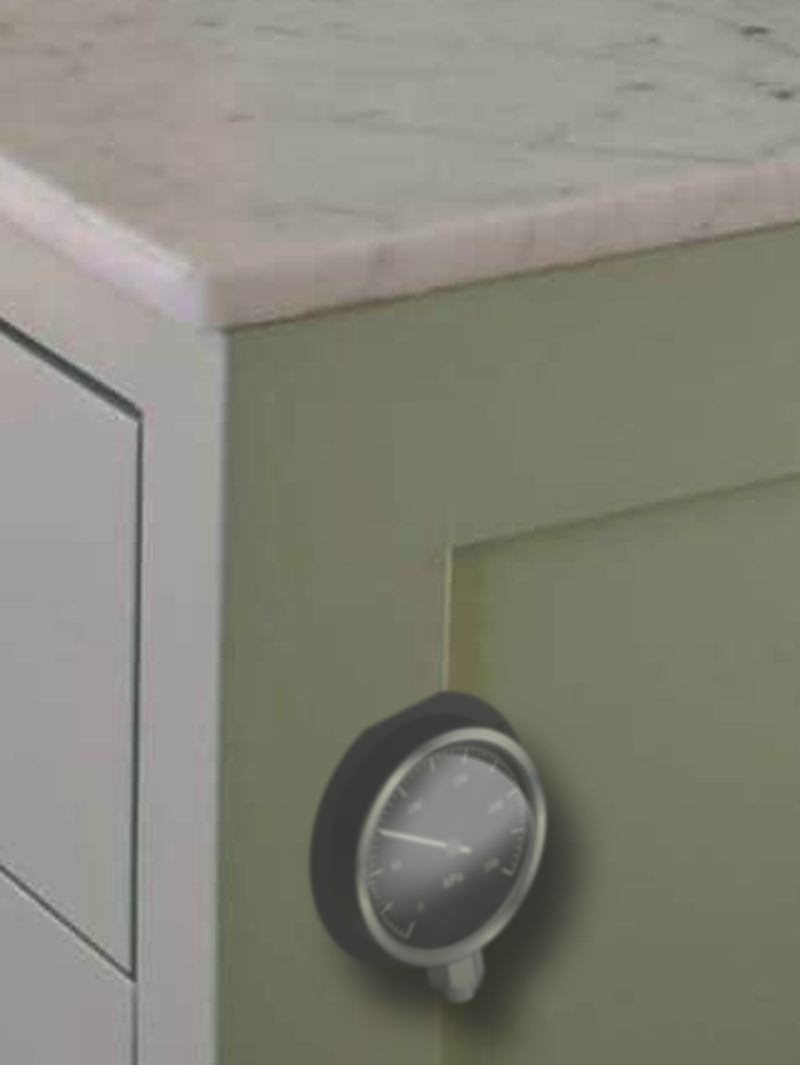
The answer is 75 kPa
